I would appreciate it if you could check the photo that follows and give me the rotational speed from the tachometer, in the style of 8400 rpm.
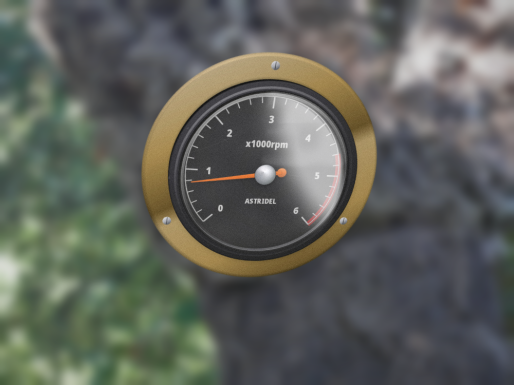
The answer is 800 rpm
